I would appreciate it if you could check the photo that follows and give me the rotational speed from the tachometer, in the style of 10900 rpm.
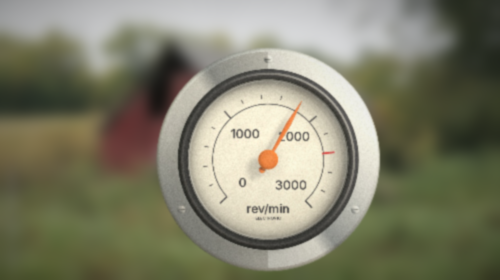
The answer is 1800 rpm
